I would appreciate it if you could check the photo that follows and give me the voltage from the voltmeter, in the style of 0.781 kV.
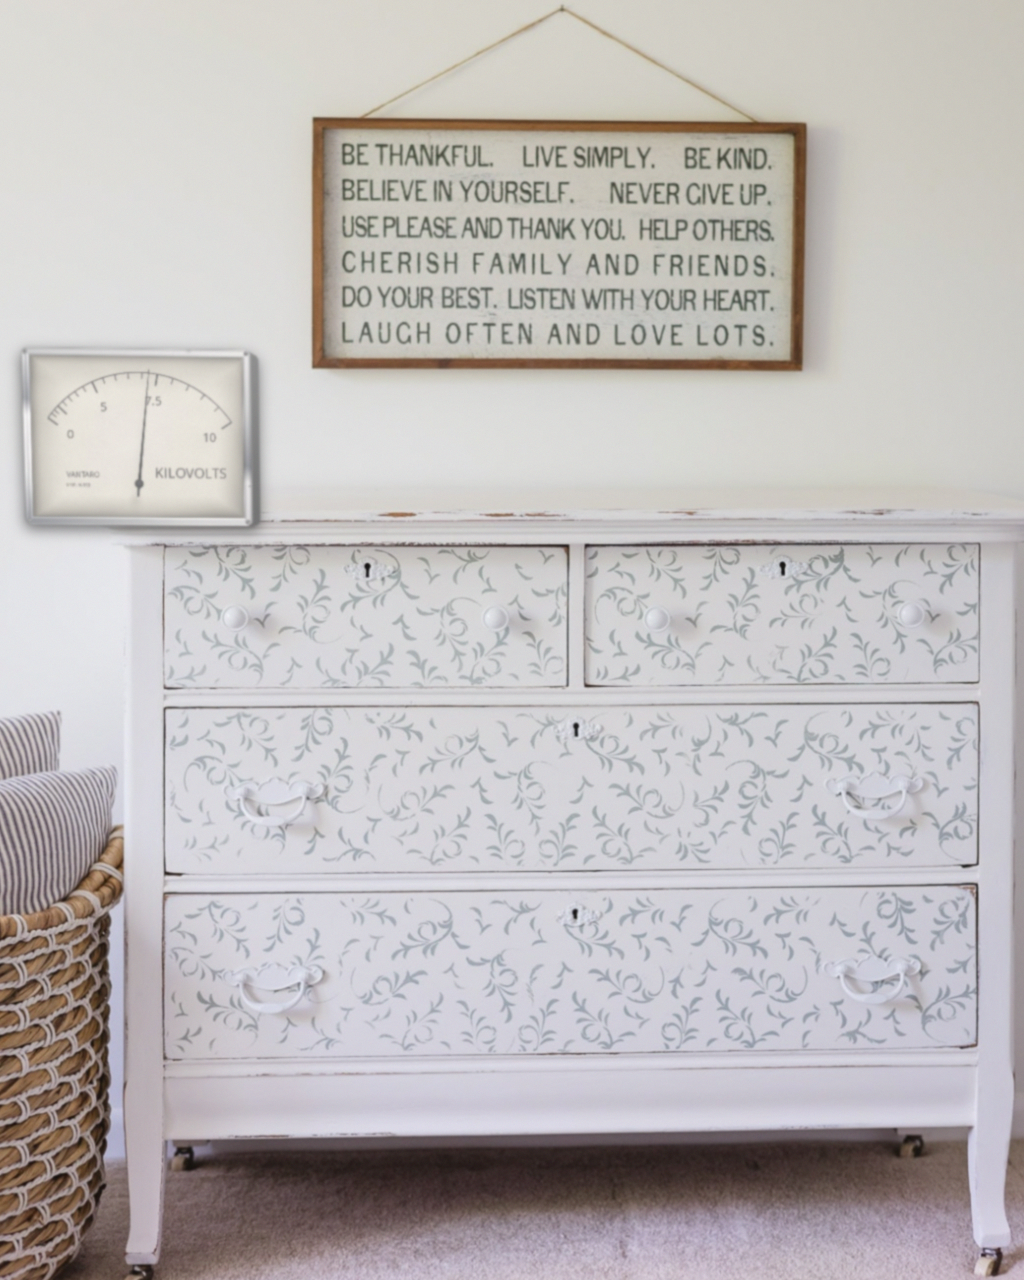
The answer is 7.25 kV
